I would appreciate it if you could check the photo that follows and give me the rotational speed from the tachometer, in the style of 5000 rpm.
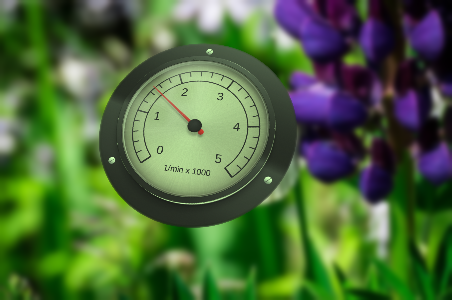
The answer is 1500 rpm
